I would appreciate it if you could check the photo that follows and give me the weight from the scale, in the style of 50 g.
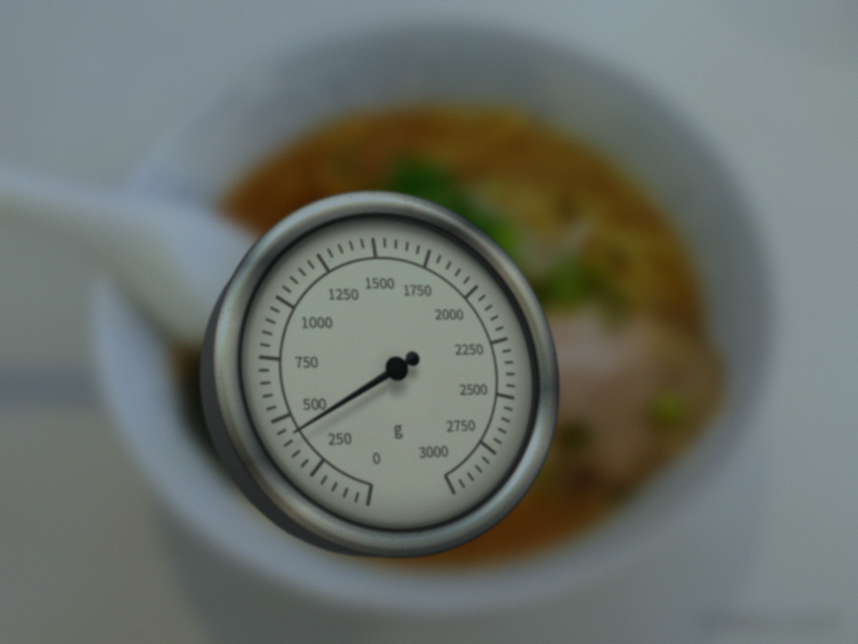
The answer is 425 g
